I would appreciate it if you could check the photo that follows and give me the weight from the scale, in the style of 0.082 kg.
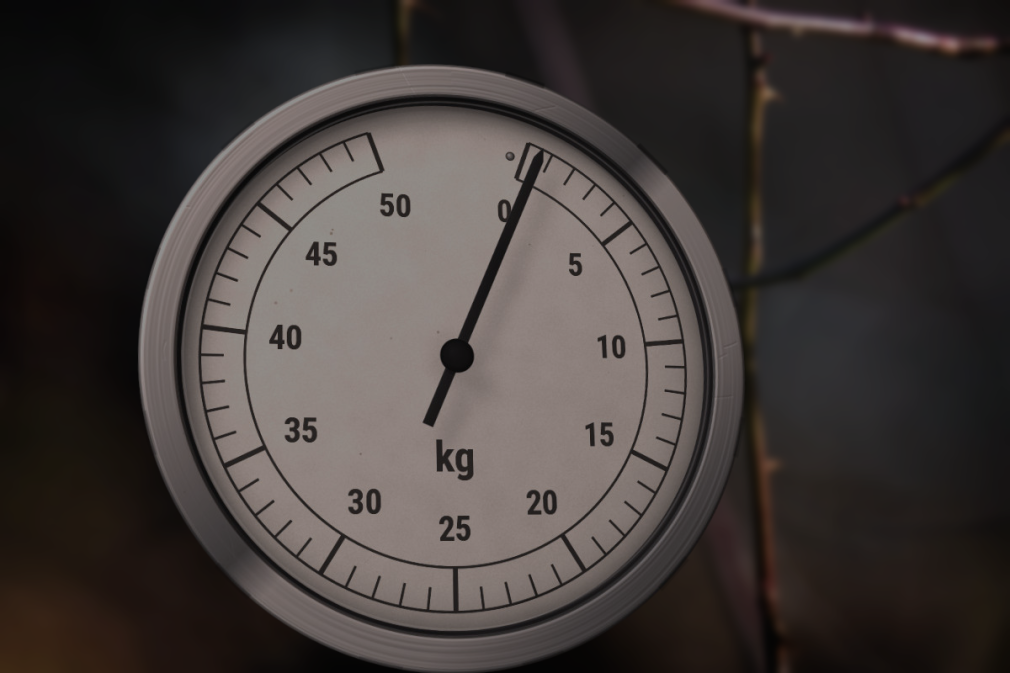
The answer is 0.5 kg
